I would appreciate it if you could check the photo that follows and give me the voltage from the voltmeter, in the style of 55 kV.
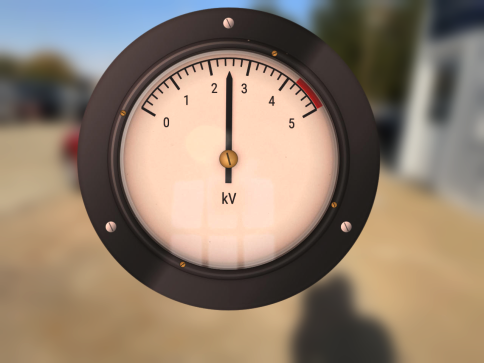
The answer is 2.5 kV
